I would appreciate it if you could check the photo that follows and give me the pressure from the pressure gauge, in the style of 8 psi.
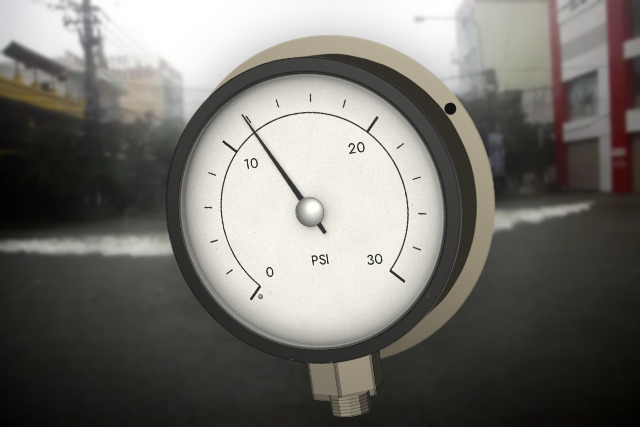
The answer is 12 psi
